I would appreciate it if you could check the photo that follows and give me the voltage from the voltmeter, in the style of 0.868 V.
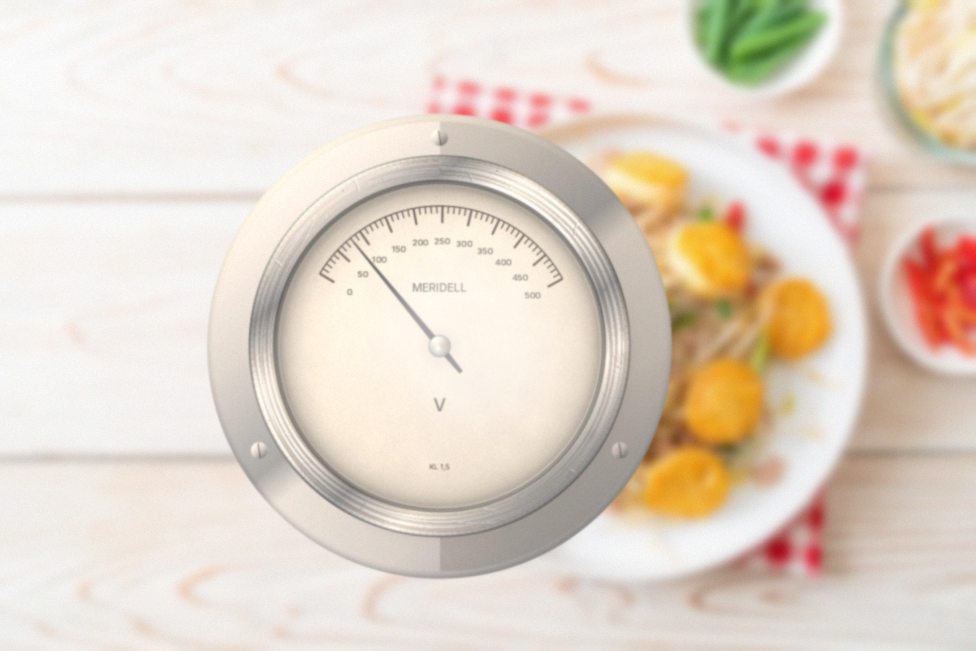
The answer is 80 V
